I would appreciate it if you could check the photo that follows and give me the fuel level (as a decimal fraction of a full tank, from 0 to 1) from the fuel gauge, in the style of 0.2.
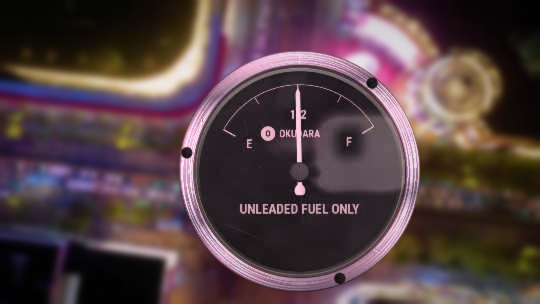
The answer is 0.5
